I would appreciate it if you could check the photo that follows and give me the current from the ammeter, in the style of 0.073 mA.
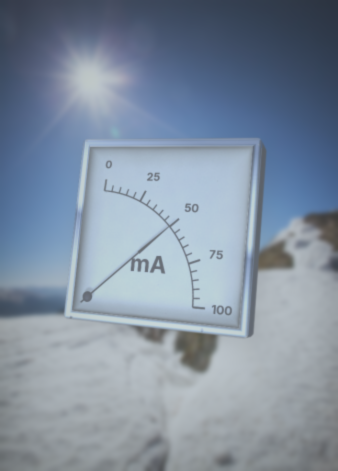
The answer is 50 mA
